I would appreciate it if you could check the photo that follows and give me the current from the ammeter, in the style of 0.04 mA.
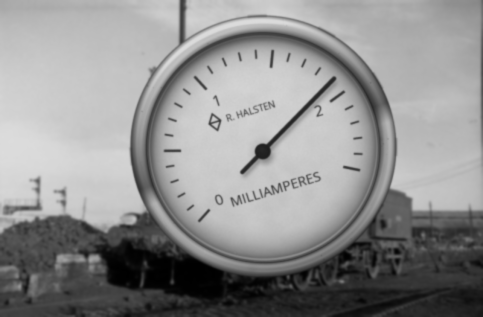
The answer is 1.9 mA
